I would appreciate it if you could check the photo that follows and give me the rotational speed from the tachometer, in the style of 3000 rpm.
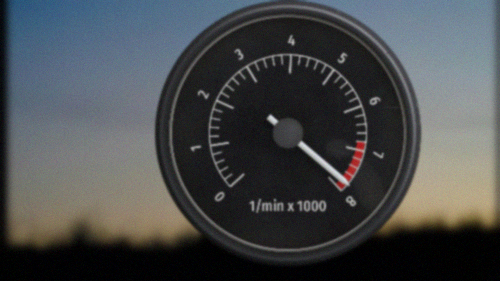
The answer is 7800 rpm
